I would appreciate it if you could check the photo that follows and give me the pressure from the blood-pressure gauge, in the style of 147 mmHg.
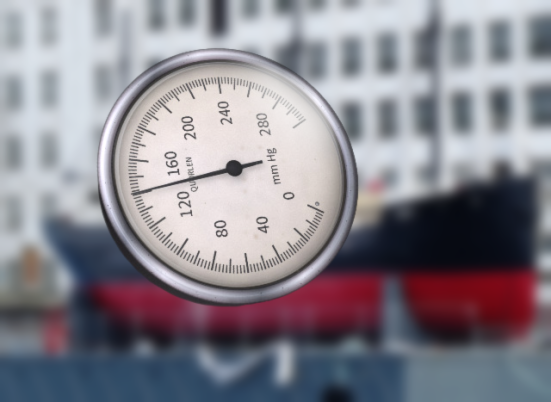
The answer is 140 mmHg
